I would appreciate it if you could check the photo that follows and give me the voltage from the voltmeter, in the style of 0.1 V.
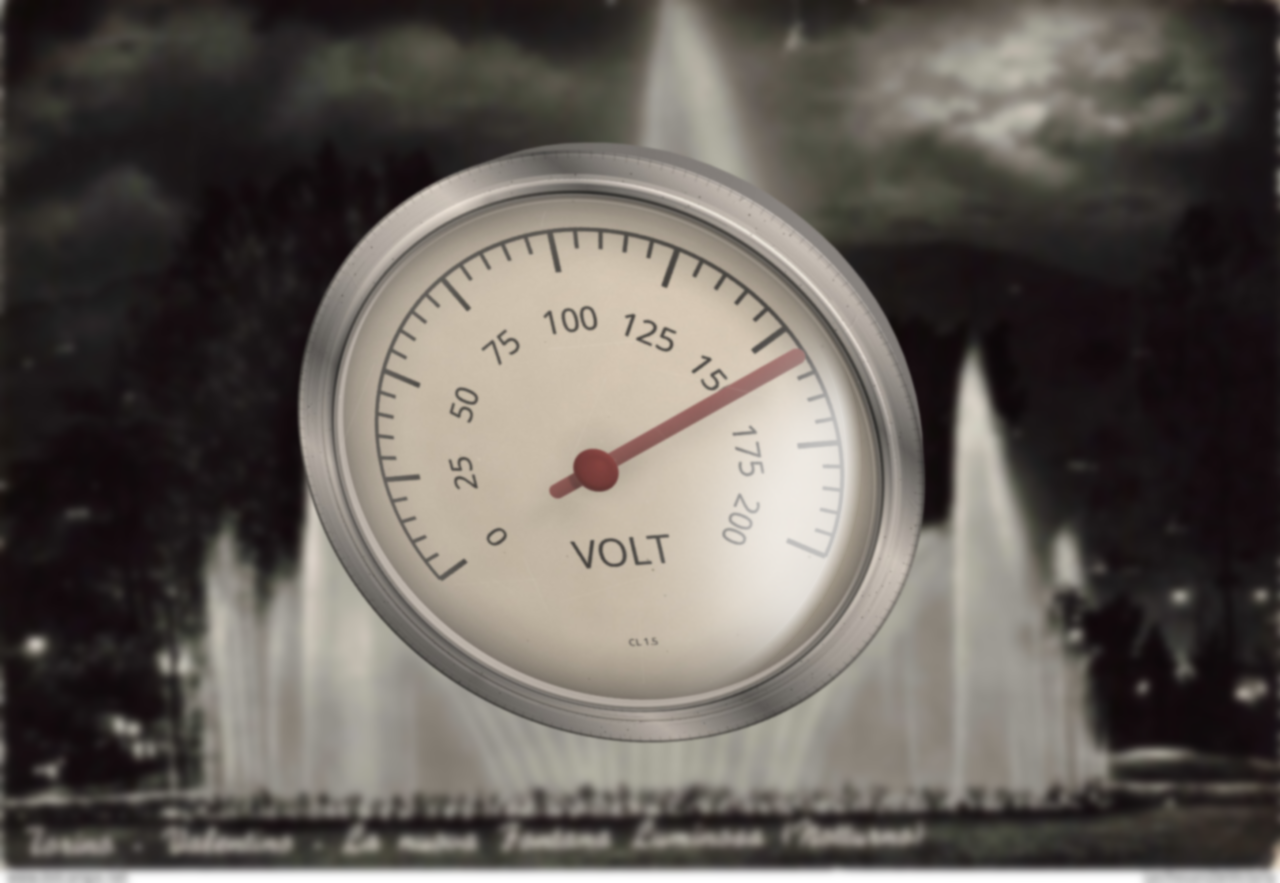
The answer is 155 V
